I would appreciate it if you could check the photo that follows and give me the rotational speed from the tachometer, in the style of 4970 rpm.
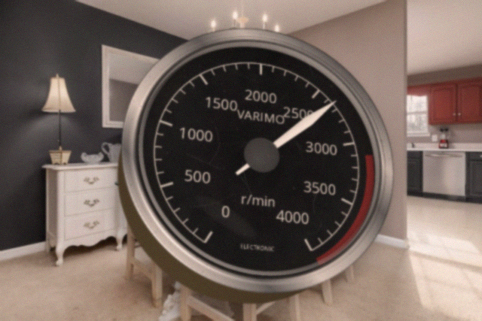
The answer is 2650 rpm
